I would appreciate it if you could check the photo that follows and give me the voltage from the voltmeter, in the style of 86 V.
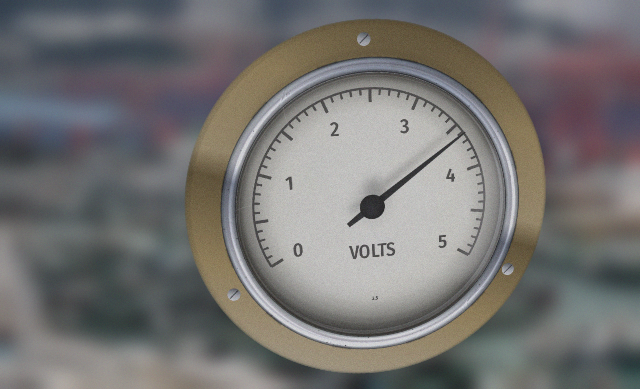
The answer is 3.6 V
